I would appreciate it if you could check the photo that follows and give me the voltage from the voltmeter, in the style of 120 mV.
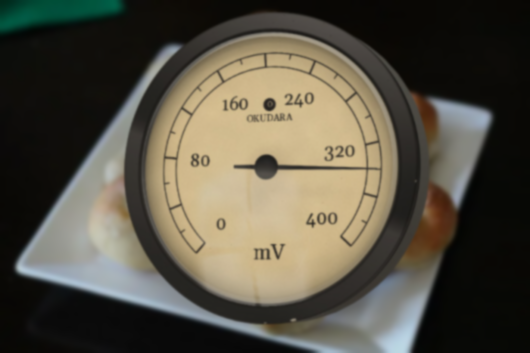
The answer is 340 mV
